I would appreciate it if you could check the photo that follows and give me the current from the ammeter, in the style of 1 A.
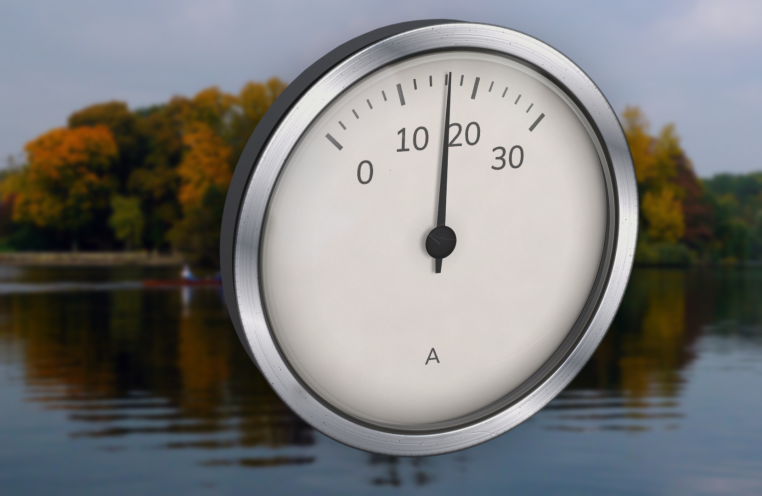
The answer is 16 A
